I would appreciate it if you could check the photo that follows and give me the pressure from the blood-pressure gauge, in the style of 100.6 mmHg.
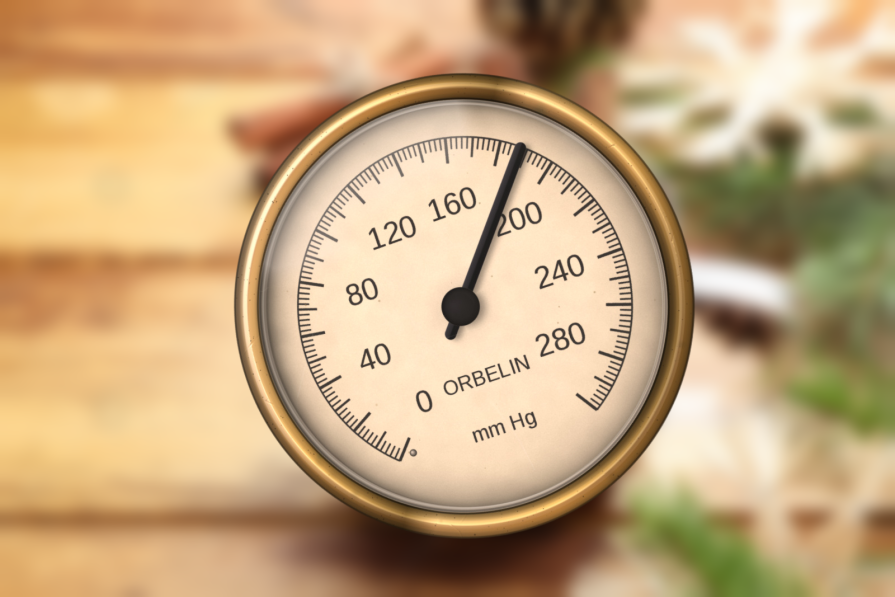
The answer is 188 mmHg
